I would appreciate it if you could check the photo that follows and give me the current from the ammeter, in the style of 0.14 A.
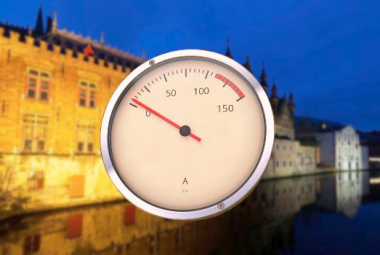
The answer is 5 A
